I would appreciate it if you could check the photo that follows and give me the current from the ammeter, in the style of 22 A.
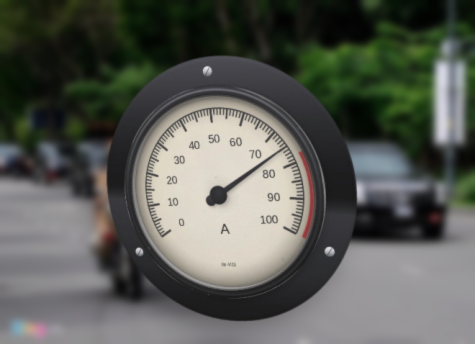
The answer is 75 A
